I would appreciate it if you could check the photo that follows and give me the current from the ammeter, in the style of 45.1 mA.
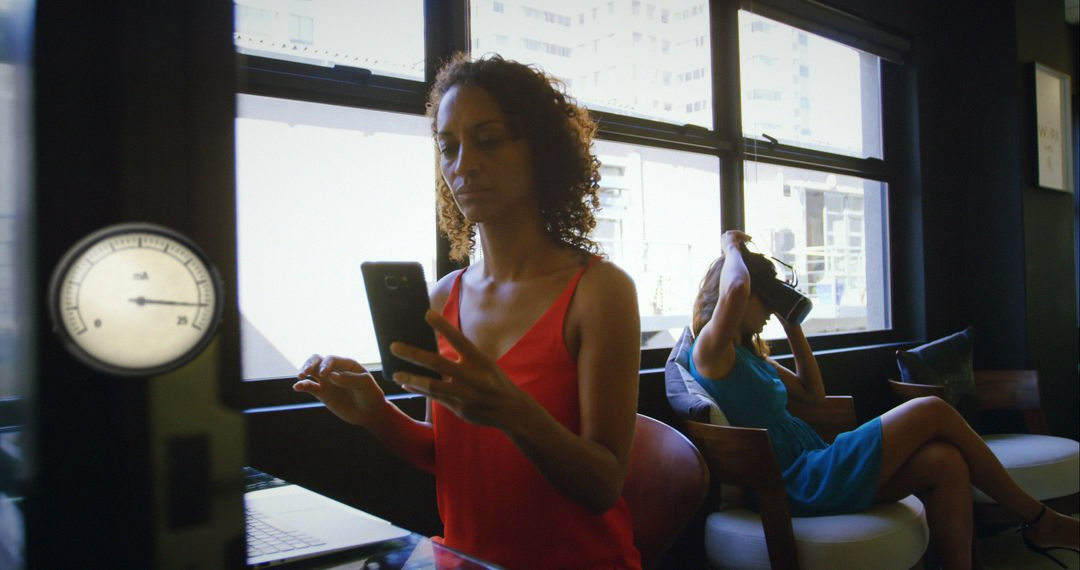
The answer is 22.5 mA
